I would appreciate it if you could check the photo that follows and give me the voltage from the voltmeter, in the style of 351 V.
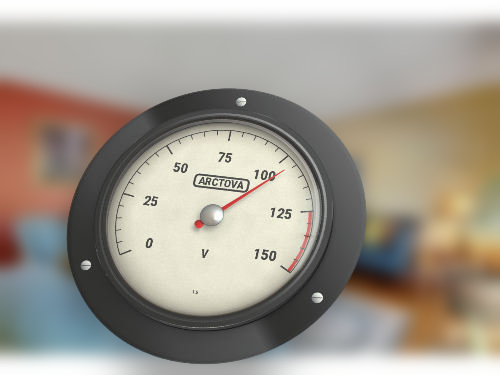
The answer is 105 V
